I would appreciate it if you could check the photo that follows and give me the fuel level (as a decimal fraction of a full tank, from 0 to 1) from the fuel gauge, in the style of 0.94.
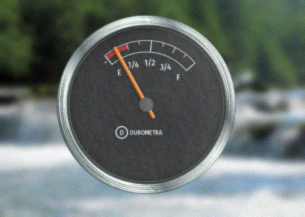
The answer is 0.125
